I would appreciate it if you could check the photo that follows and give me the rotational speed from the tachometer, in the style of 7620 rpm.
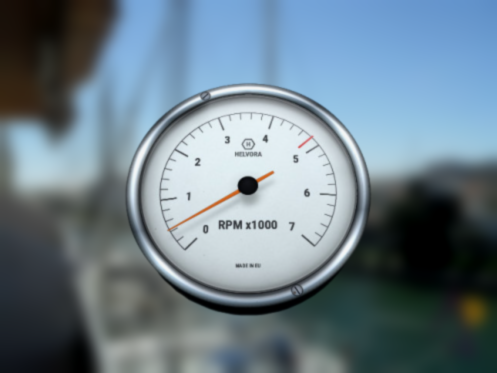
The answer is 400 rpm
